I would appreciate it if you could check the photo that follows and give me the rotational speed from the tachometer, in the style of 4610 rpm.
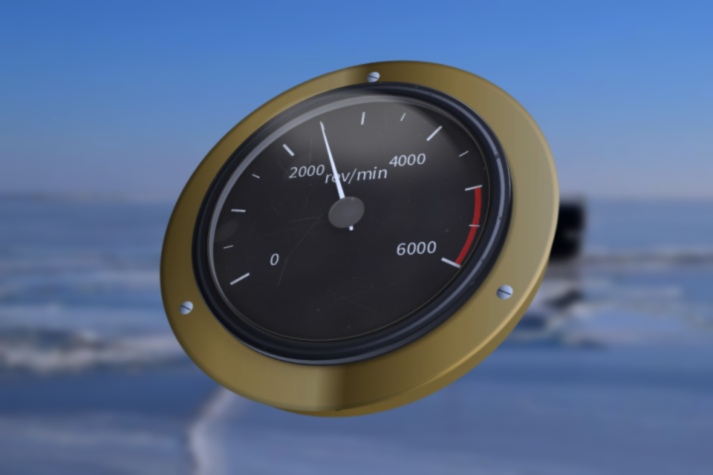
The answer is 2500 rpm
